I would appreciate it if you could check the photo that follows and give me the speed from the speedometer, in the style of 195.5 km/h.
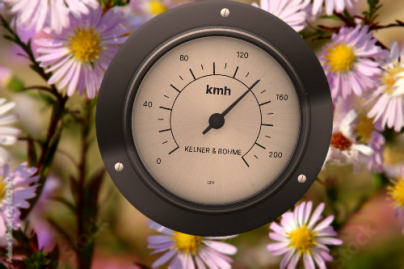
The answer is 140 km/h
